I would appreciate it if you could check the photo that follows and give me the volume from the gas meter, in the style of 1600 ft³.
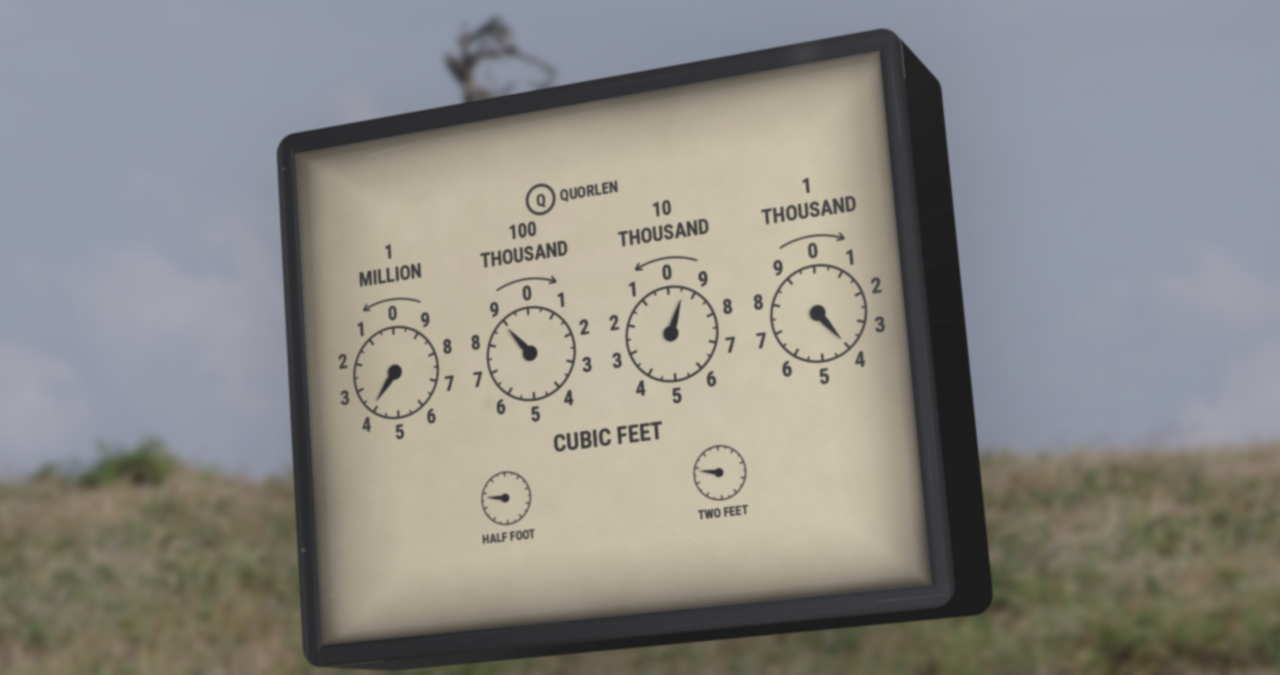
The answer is 389400 ft³
